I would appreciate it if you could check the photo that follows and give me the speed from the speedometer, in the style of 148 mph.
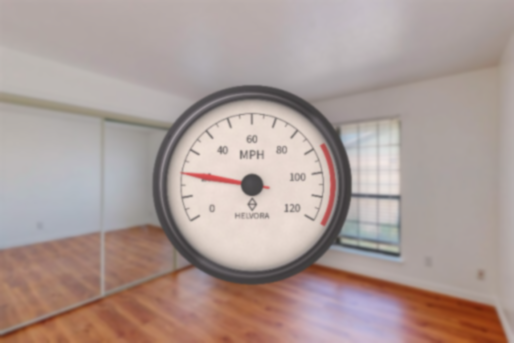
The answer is 20 mph
